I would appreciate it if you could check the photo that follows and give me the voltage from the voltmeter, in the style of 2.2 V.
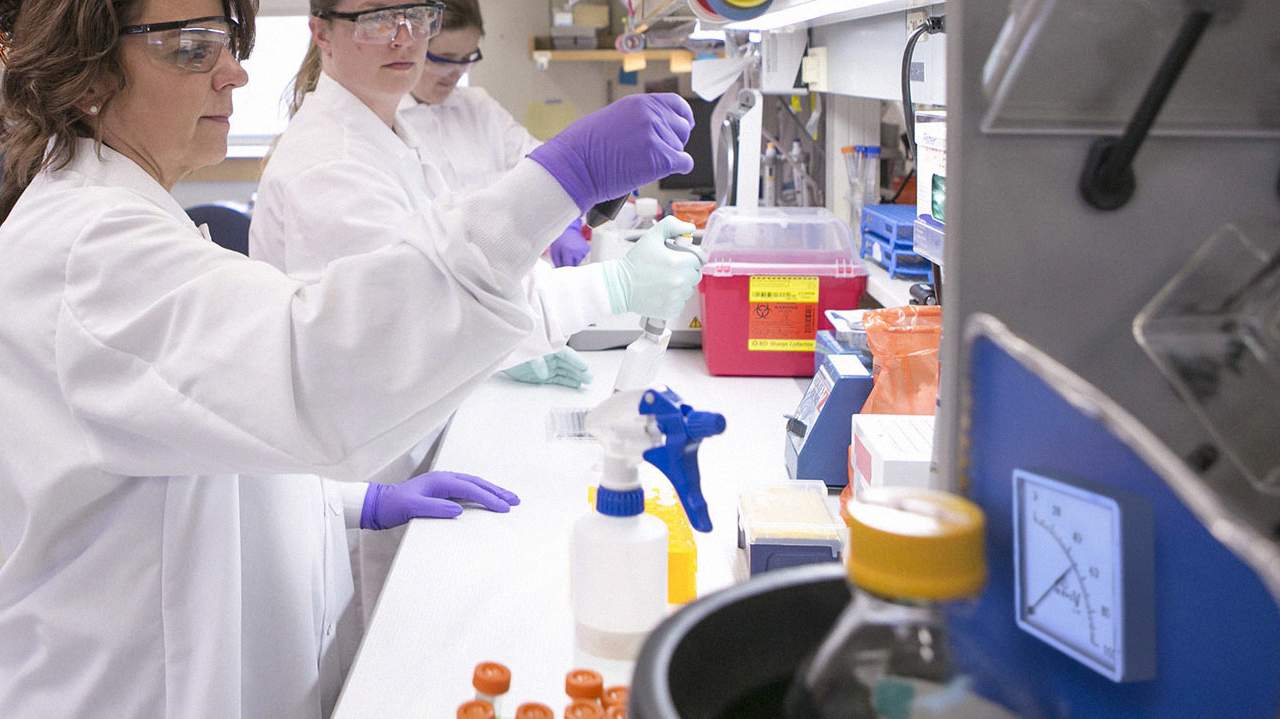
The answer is 50 V
